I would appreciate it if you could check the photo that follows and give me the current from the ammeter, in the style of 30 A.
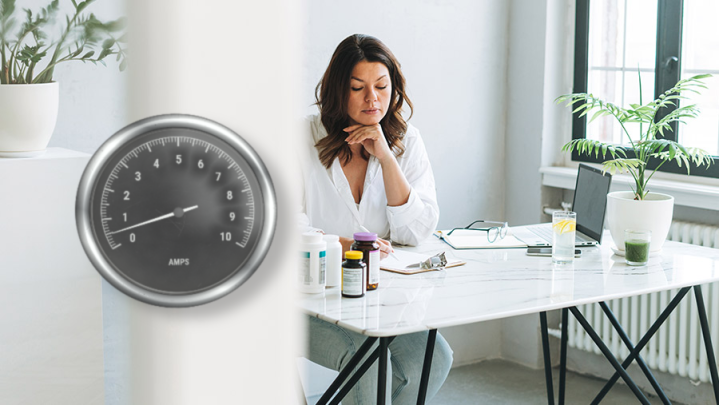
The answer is 0.5 A
